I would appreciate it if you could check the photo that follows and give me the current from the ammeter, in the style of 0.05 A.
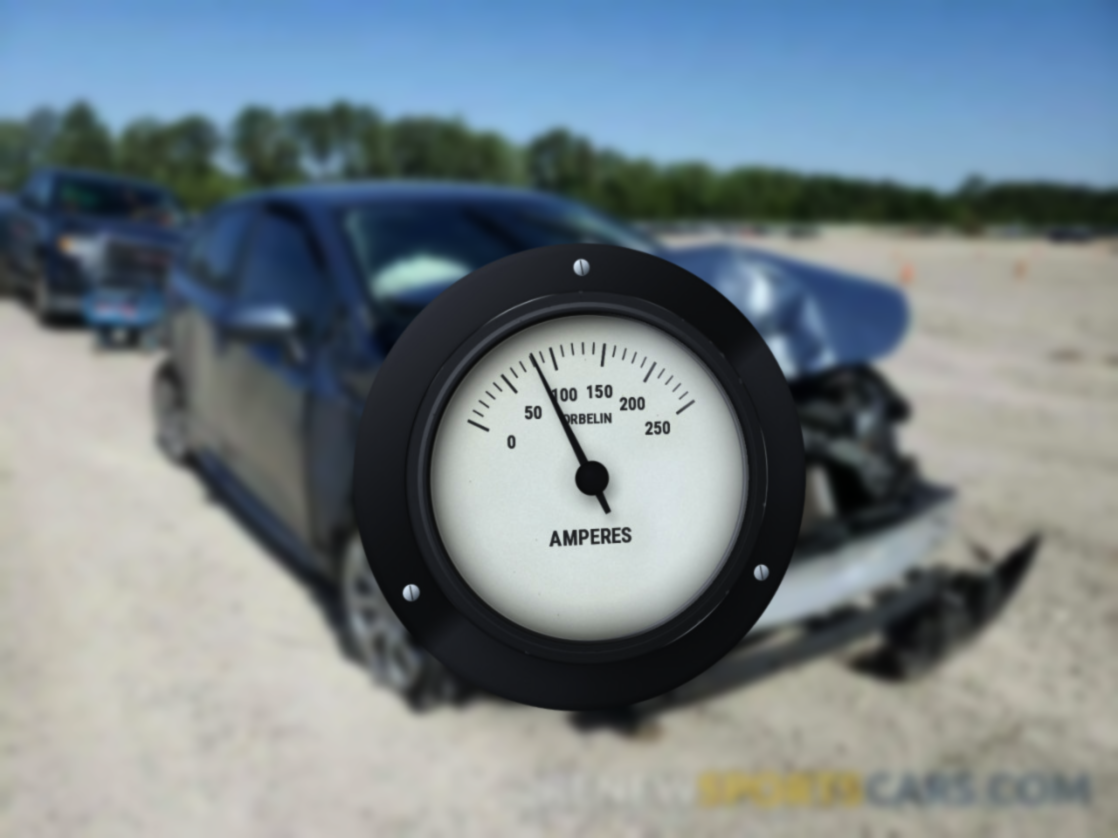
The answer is 80 A
